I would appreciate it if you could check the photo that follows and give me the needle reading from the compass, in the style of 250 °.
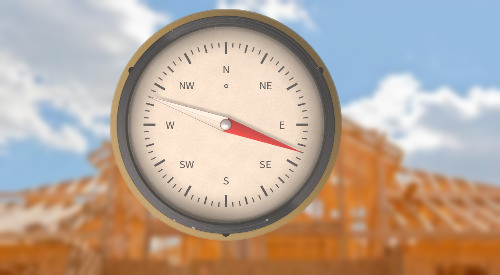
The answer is 110 °
